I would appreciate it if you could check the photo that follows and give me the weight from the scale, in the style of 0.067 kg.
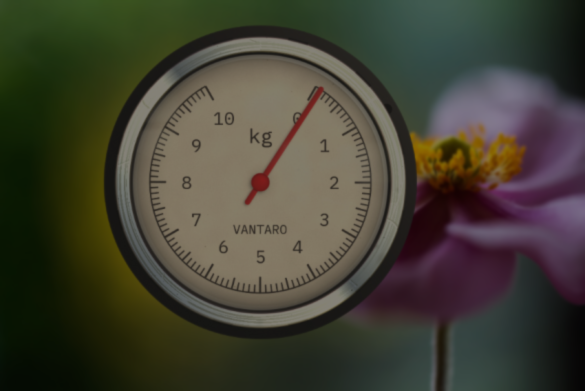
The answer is 0.1 kg
